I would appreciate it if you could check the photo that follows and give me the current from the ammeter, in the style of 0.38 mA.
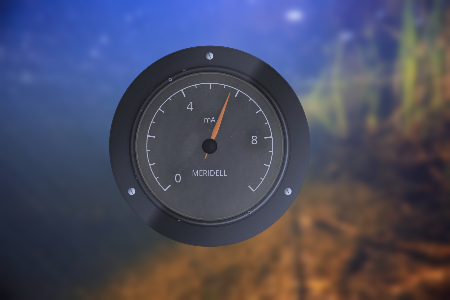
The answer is 5.75 mA
